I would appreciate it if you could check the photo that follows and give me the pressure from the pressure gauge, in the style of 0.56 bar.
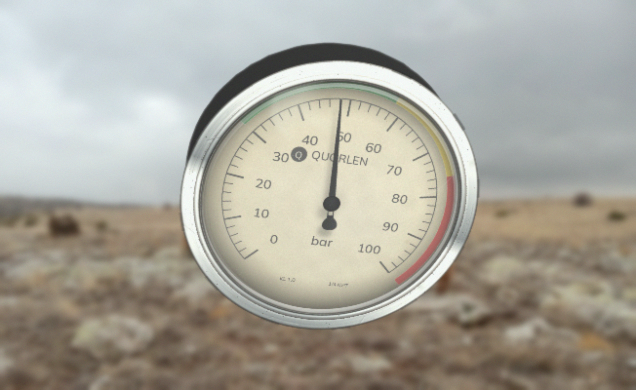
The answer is 48 bar
